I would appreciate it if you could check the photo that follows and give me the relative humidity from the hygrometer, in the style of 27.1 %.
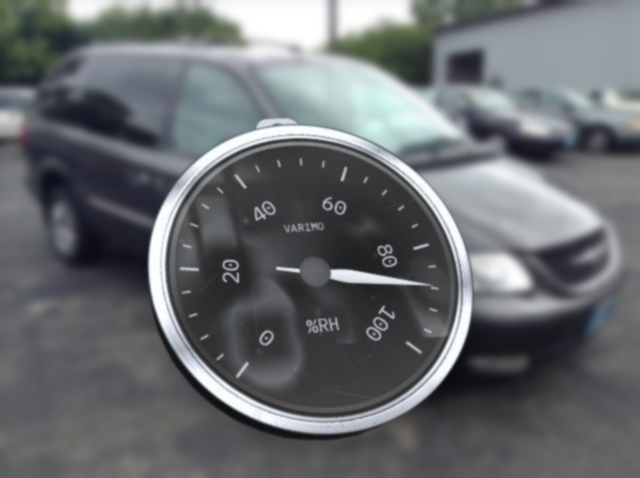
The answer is 88 %
